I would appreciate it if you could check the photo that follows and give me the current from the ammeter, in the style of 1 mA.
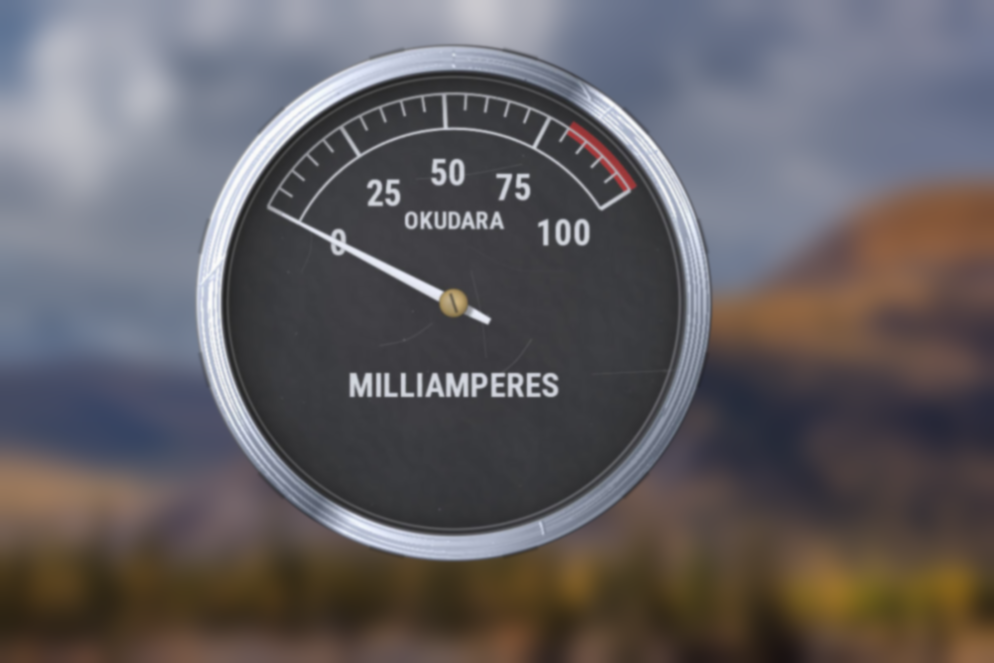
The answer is 0 mA
